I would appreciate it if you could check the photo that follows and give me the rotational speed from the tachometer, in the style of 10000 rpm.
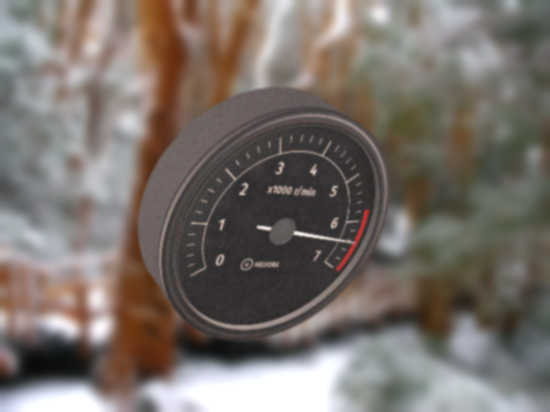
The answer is 6400 rpm
